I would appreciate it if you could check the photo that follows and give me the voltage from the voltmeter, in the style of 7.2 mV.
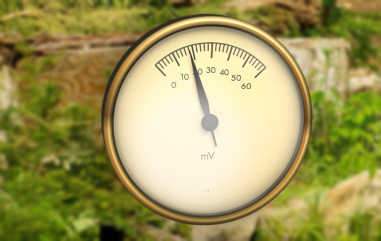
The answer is 18 mV
